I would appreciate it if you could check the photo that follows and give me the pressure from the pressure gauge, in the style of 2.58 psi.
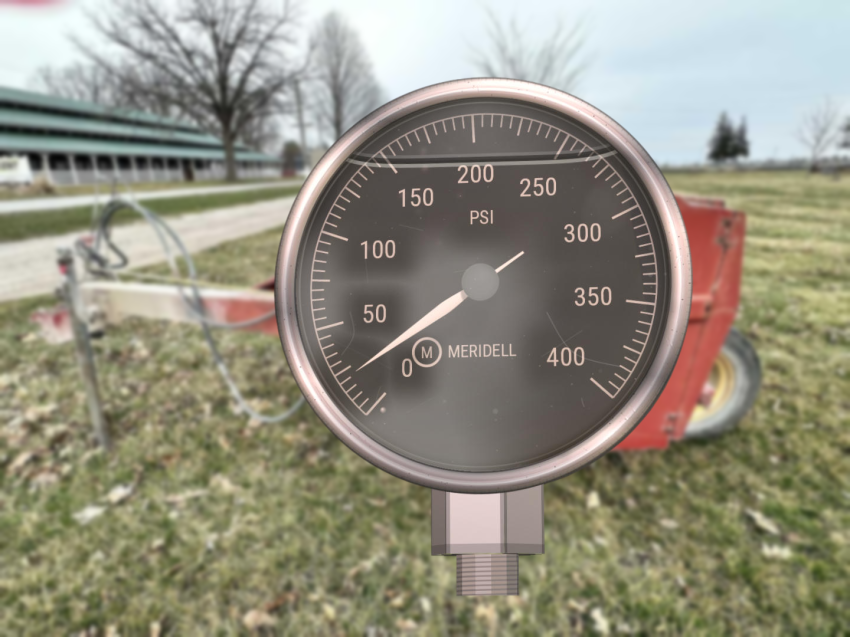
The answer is 20 psi
